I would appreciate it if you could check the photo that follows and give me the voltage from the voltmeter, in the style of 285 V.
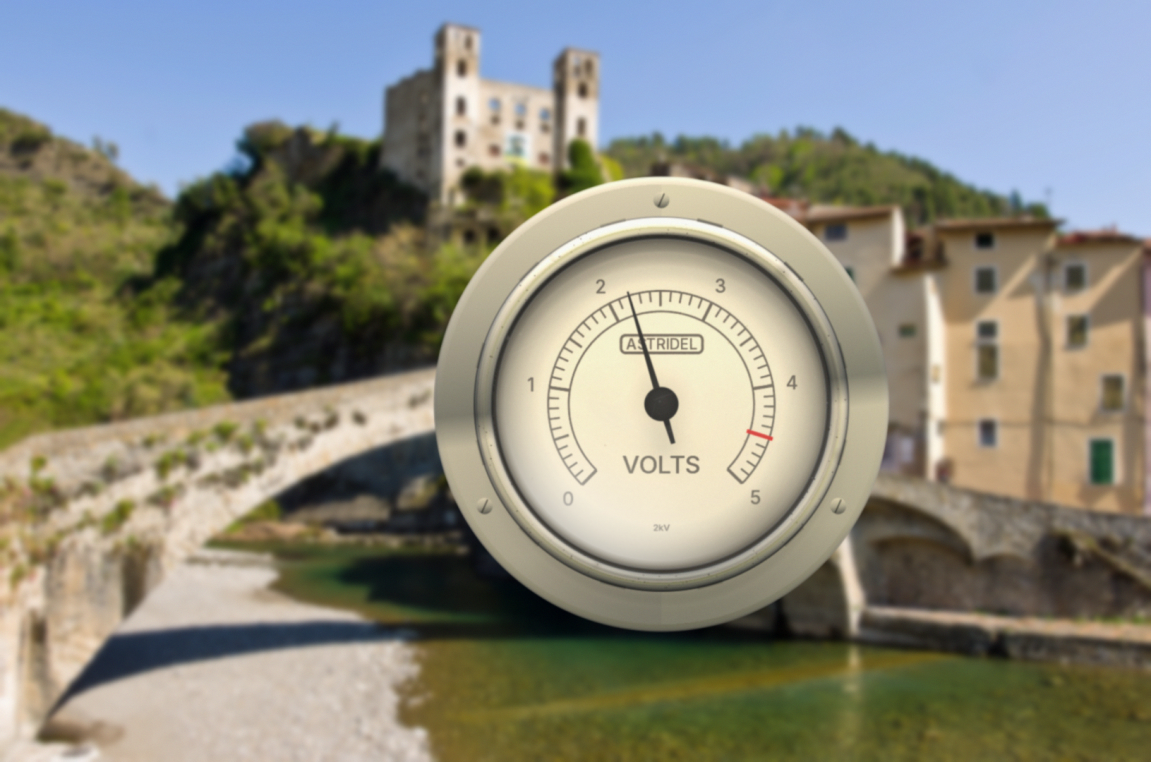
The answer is 2.2 V
